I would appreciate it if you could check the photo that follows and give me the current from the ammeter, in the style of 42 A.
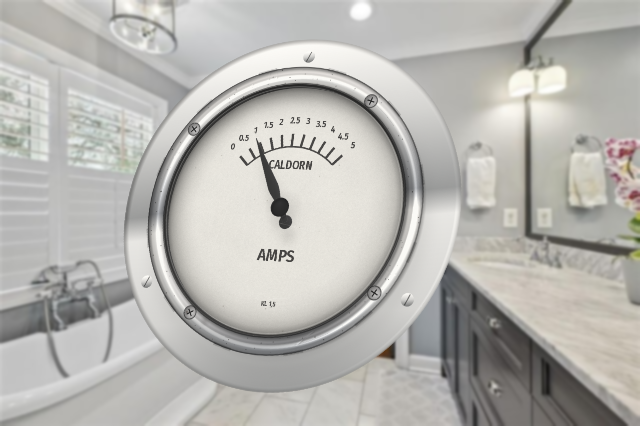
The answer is 1 A
